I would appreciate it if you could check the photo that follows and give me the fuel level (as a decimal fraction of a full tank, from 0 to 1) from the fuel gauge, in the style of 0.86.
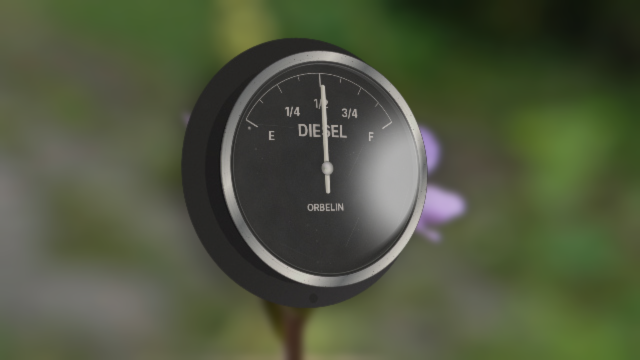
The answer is 0.5
